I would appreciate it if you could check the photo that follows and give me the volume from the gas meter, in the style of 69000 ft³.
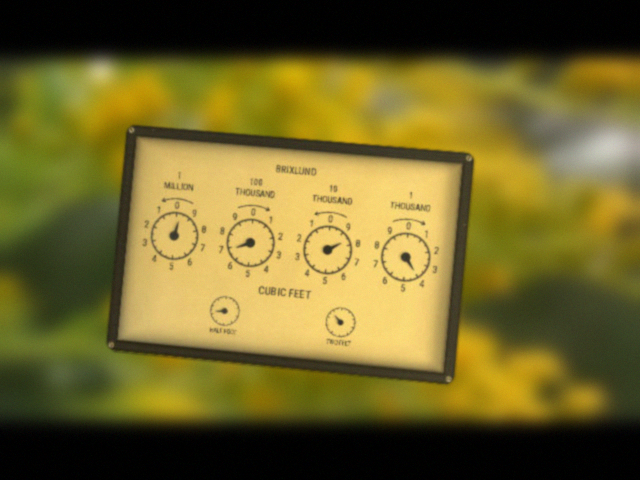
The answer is 968400 ft³
